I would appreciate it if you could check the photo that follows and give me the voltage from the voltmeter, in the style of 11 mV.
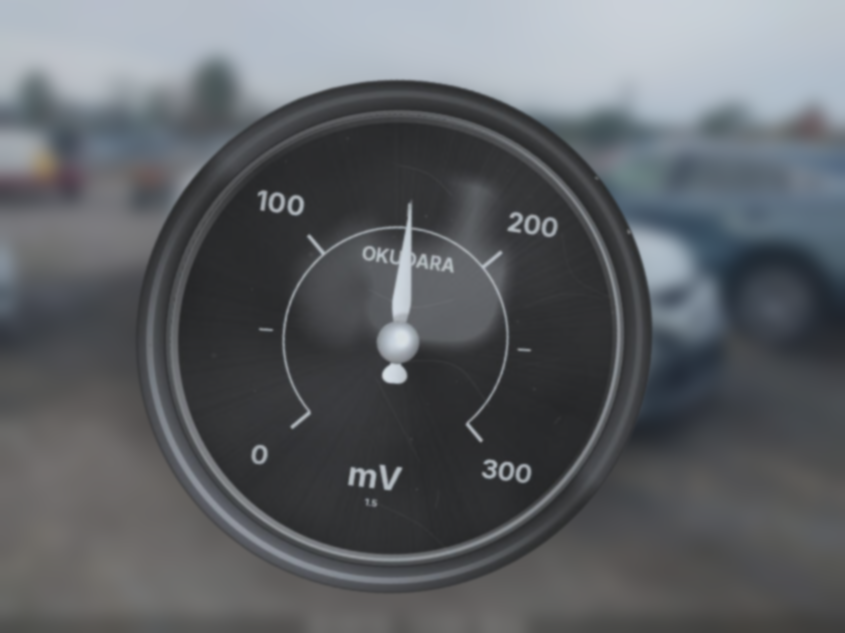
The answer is 150 mV
